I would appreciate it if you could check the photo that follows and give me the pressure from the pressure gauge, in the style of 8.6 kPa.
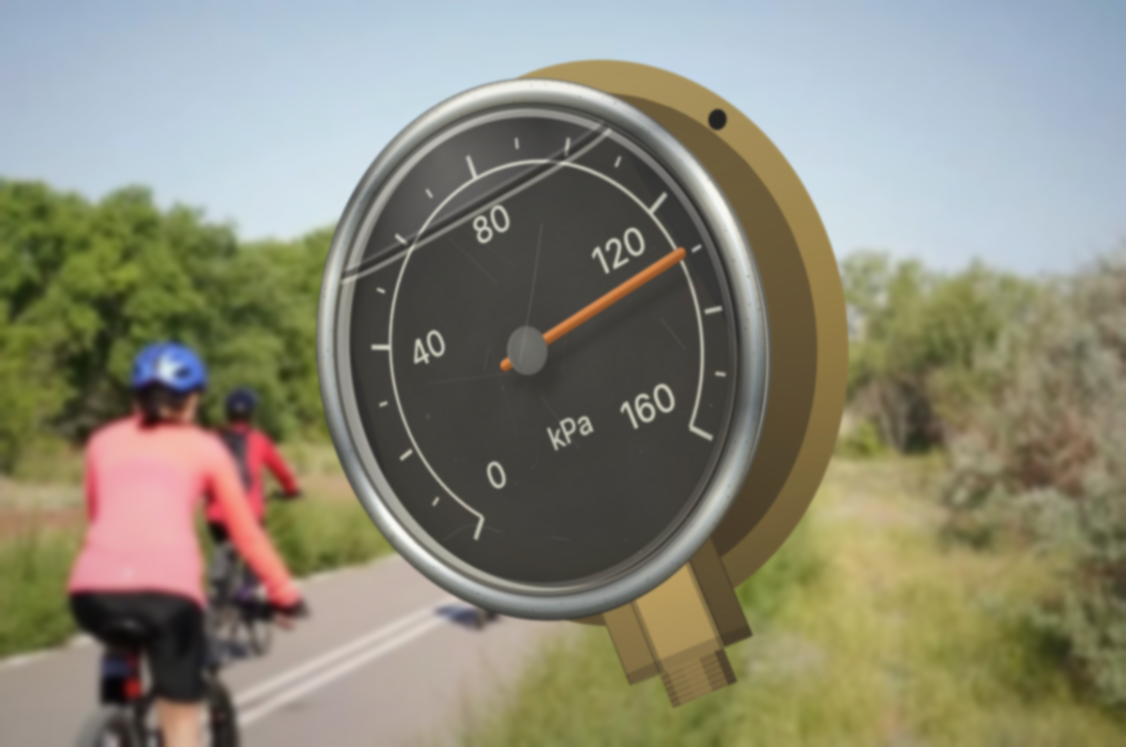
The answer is 130 kPa
